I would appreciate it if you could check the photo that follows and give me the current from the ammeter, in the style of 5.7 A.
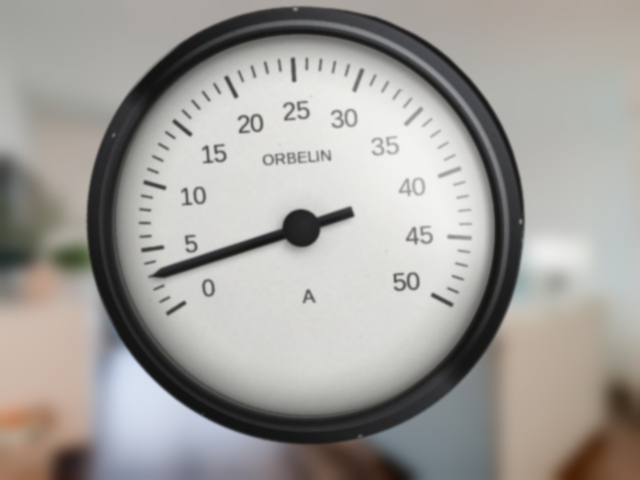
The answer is 3 A
